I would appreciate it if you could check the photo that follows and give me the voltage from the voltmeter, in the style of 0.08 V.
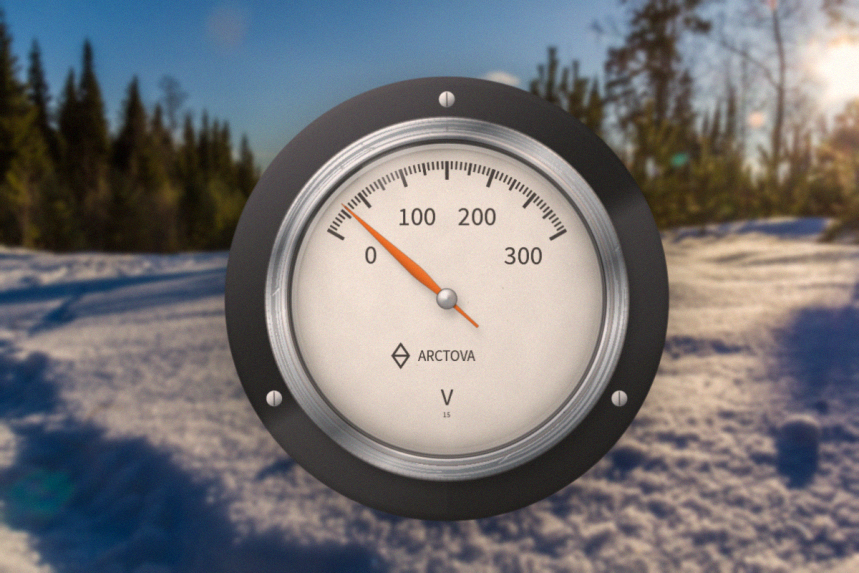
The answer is 30 V
